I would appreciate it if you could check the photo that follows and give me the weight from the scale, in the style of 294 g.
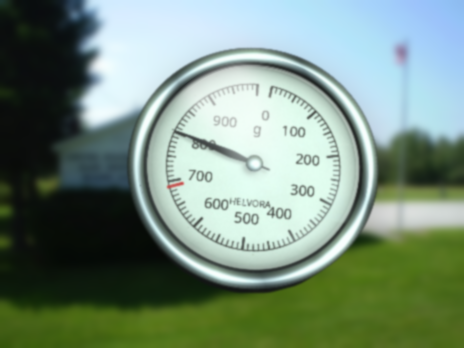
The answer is 800 g
